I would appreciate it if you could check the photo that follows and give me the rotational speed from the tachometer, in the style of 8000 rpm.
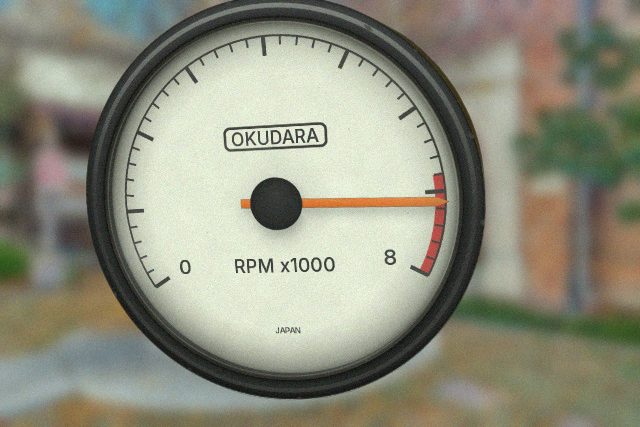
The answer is 7100 rpm
